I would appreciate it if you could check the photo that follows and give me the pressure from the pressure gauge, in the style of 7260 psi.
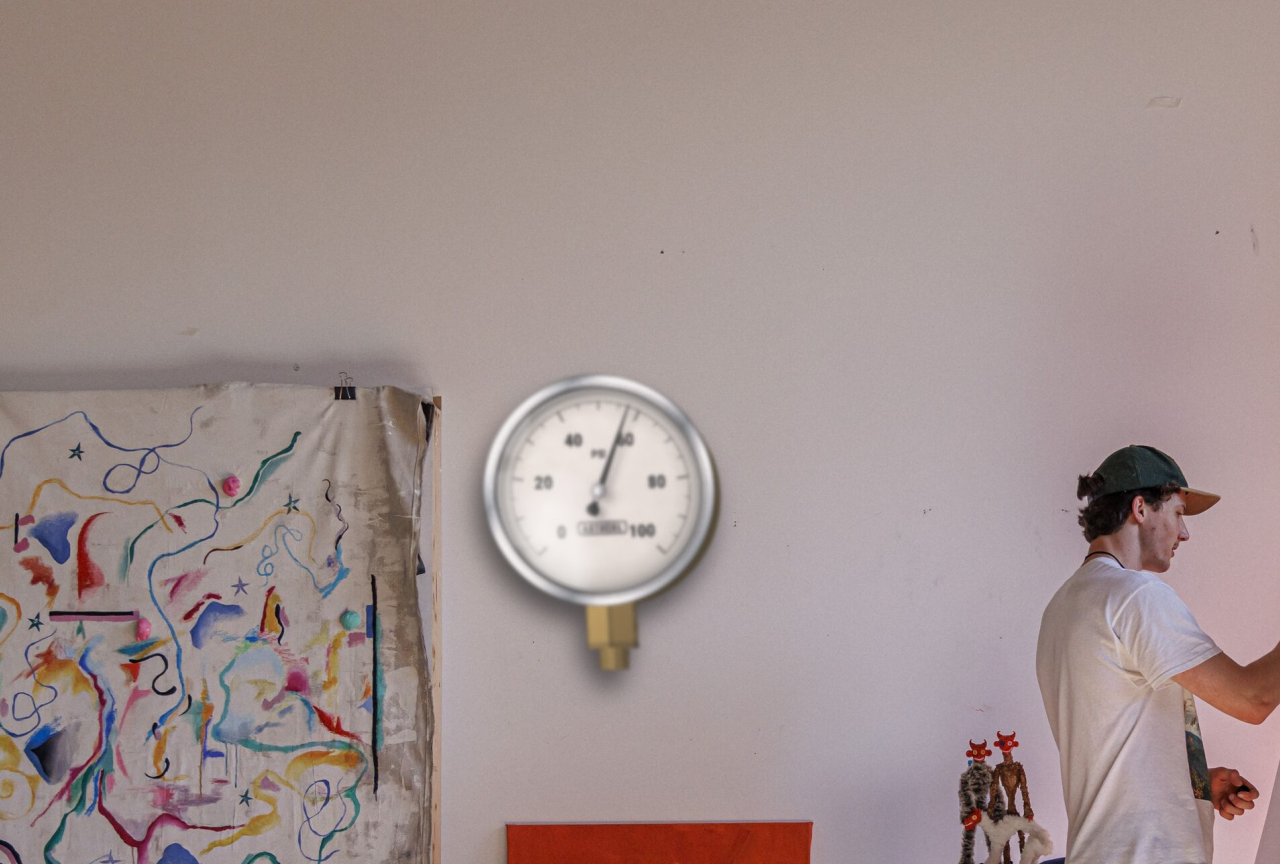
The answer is 57.5 psi
